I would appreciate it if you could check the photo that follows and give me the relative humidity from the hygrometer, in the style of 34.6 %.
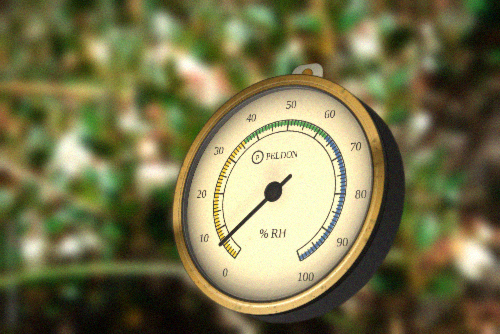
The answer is 5 %
